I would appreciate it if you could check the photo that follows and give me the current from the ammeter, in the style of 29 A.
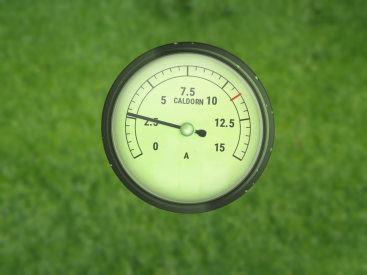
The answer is 2.75 A
